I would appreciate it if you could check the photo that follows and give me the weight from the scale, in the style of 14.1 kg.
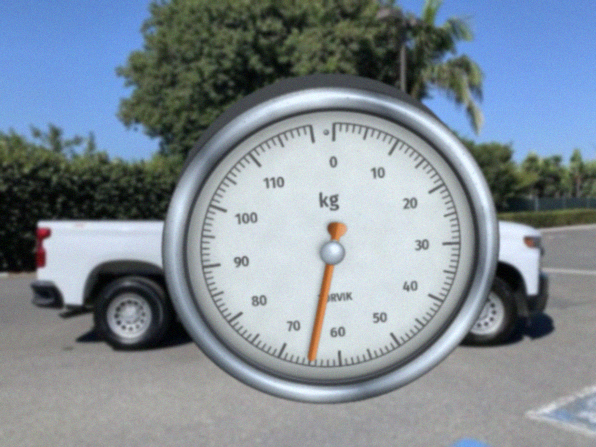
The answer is 65 kg
